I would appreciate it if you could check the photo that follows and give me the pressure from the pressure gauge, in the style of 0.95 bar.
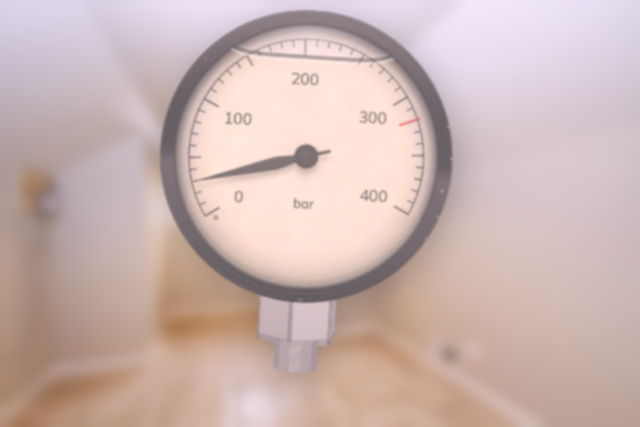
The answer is 30 bar
